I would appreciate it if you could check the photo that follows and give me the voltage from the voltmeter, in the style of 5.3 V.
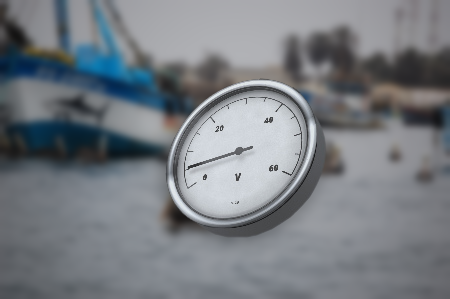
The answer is 5 V
